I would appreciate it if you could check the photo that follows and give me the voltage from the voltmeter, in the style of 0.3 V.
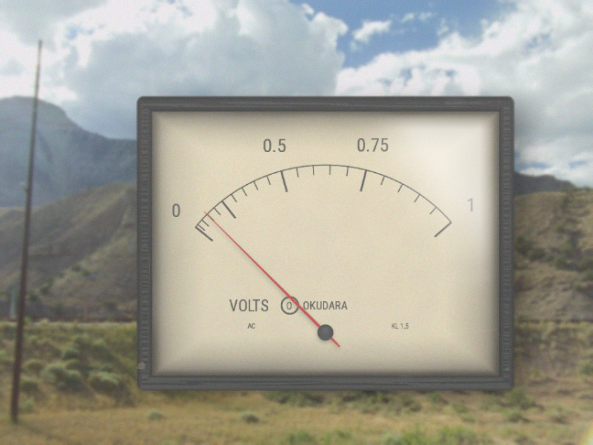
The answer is 0.15 V
